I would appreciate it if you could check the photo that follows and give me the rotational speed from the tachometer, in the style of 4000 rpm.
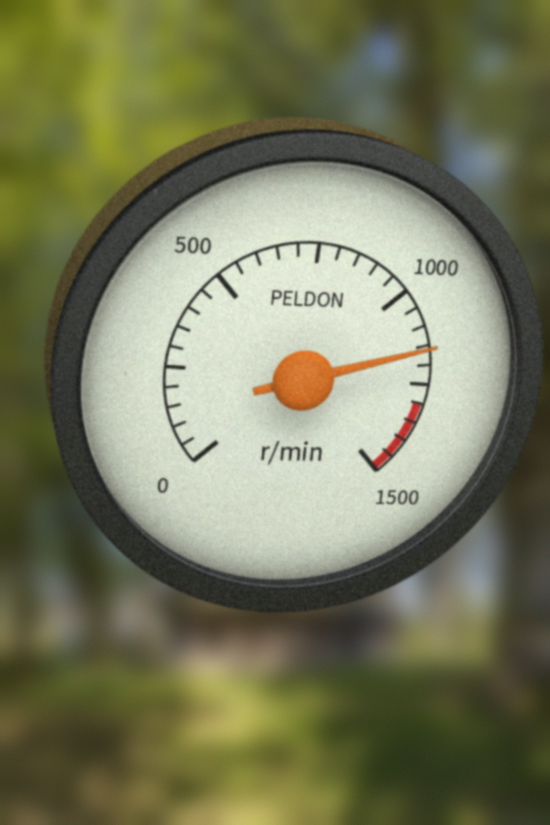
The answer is 1150 rpm
